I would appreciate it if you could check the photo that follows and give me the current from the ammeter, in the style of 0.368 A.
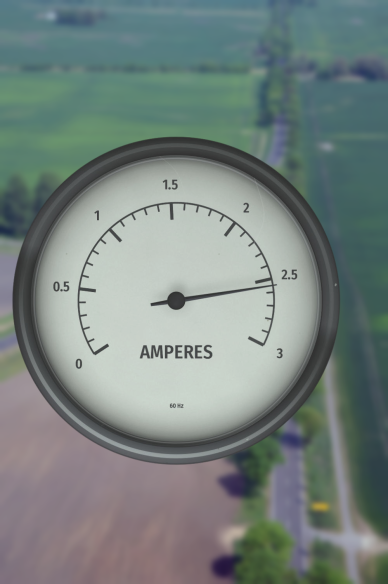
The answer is 2.55 A
